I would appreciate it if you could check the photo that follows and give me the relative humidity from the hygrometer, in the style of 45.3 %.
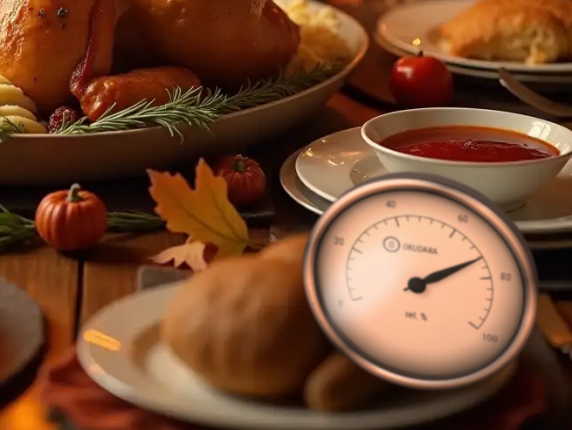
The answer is 72 %
